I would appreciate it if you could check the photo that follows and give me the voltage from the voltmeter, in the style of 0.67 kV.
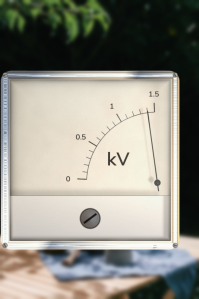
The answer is 1.4 kV
